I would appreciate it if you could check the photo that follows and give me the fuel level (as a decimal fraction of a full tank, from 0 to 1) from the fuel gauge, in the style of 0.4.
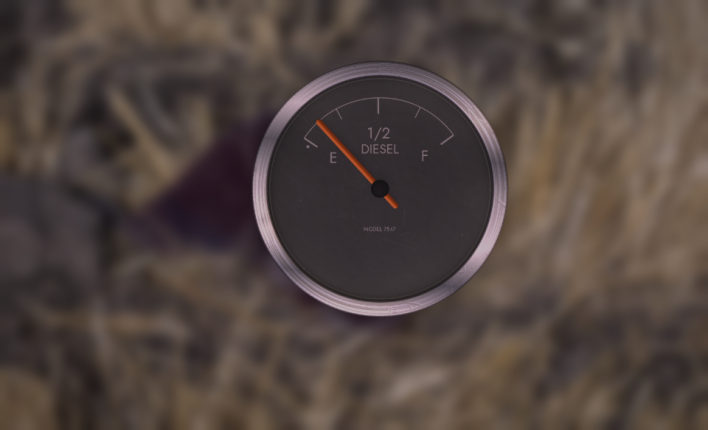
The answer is 0.125
